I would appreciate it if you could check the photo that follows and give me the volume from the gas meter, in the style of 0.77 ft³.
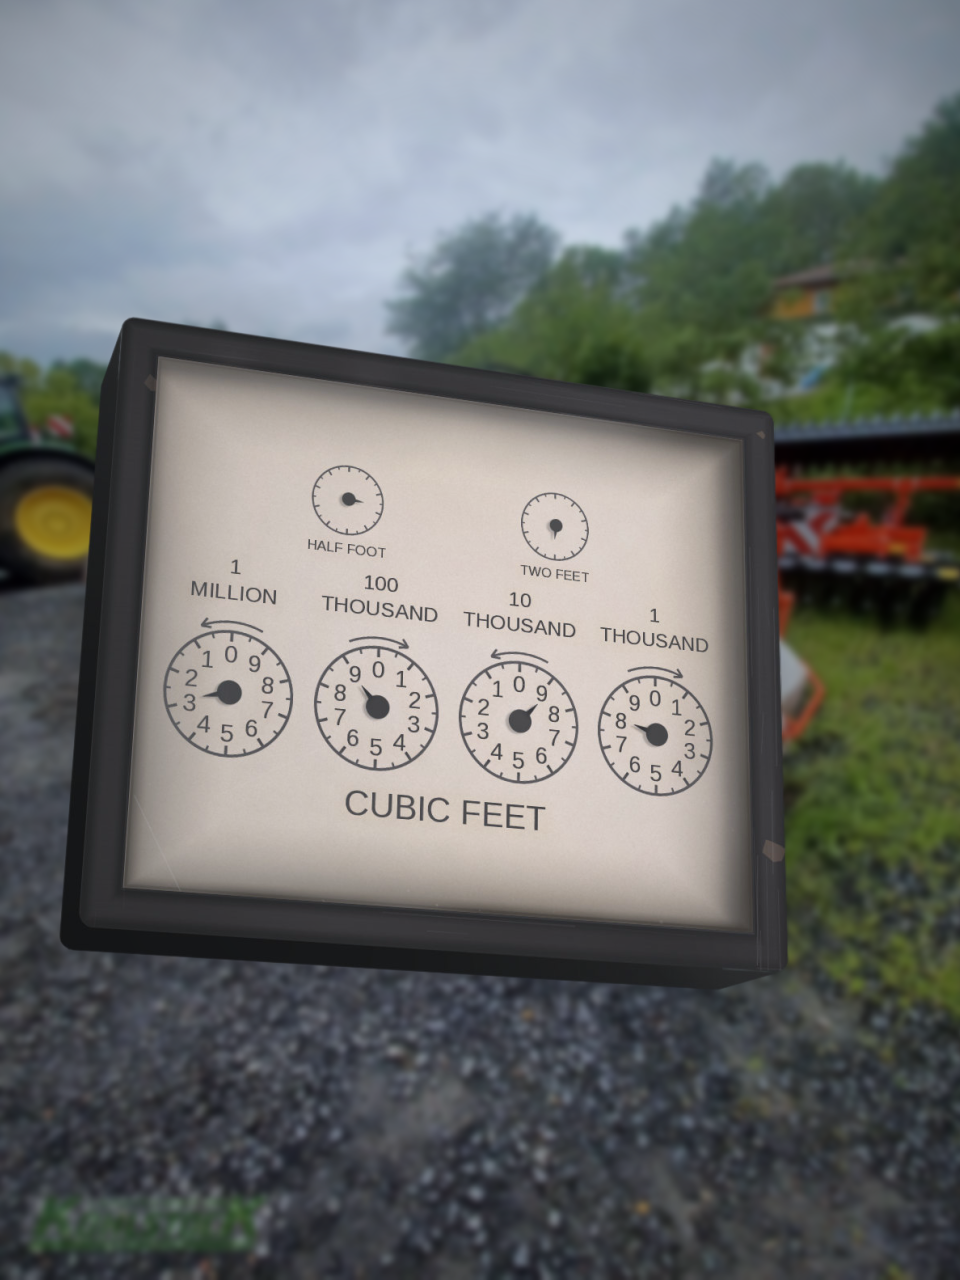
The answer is 288800 ft³
